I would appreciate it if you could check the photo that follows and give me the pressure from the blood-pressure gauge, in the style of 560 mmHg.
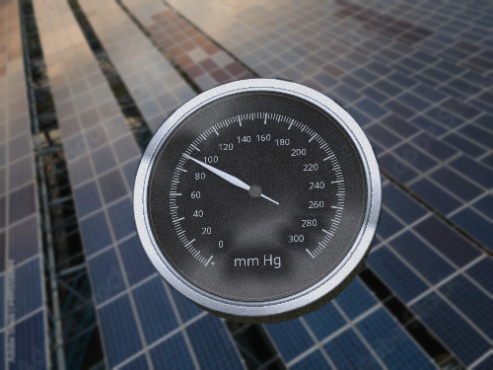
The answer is 90 mmHg
